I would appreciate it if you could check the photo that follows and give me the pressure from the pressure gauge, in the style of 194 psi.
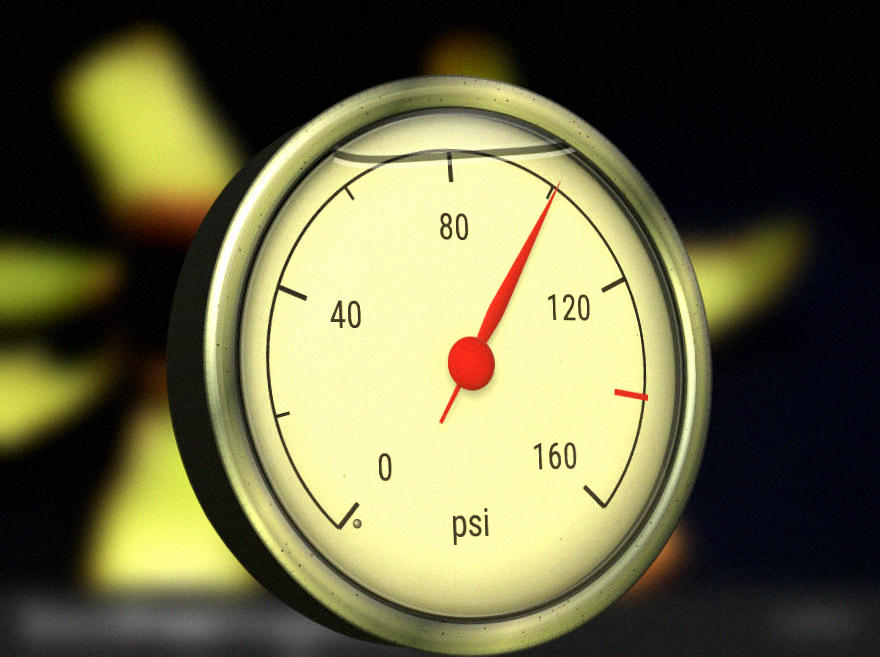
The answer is 100 psi
